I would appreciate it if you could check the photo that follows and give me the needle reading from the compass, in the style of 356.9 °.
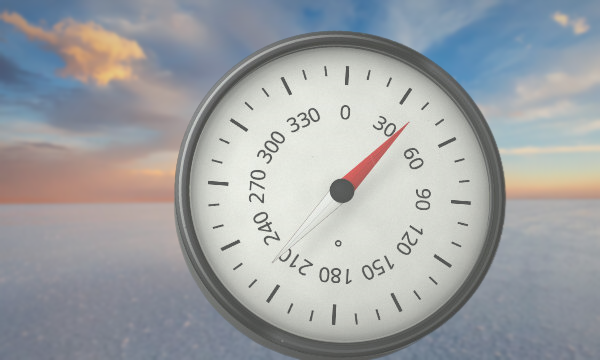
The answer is 40 °
